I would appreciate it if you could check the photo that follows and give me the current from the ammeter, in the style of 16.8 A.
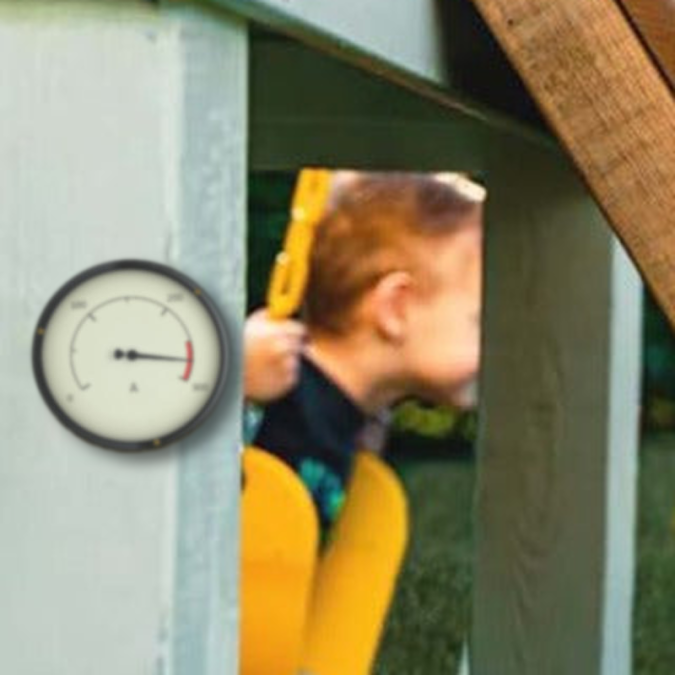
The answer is 275 A
